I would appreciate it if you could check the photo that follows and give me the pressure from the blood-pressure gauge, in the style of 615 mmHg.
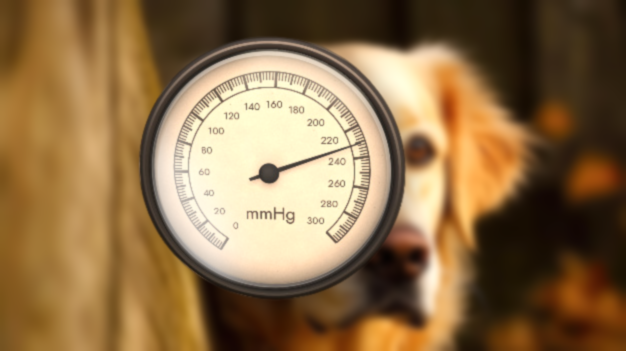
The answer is 230 mmHg
